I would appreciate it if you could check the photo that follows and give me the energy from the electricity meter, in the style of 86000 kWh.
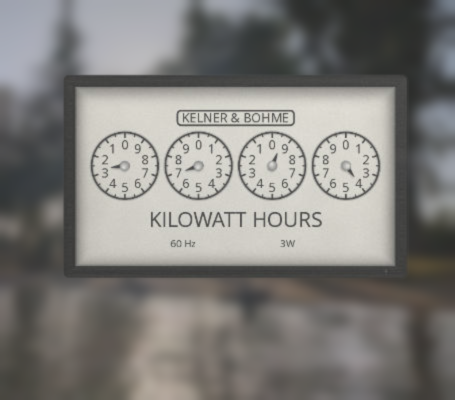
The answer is 2694 kWh
